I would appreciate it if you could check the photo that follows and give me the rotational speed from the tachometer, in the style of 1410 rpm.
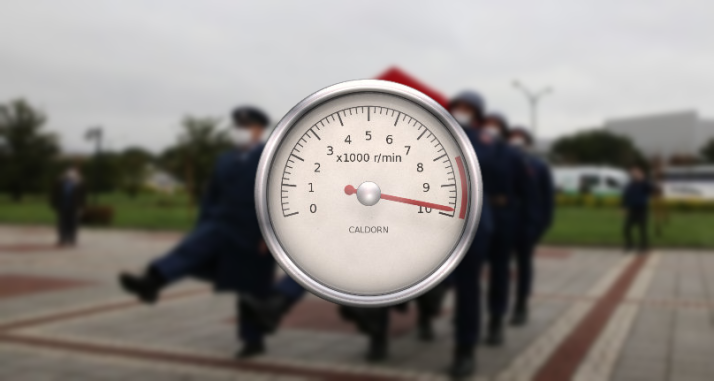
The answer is 9800 rpm
